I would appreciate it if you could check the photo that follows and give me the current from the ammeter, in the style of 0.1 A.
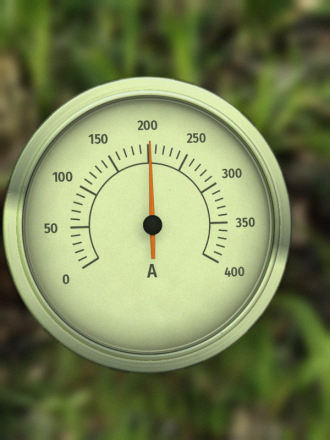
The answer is 200 A
